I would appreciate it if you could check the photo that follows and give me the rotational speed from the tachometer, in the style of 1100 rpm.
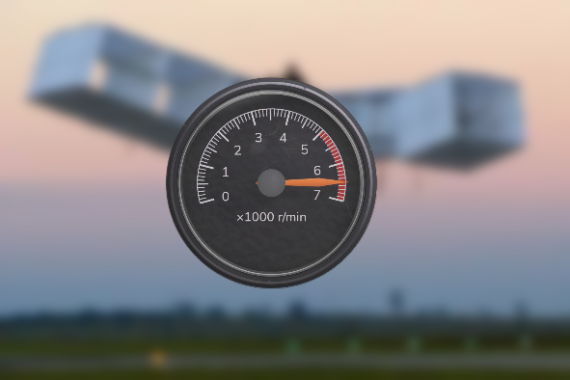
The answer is 6500 rpm
